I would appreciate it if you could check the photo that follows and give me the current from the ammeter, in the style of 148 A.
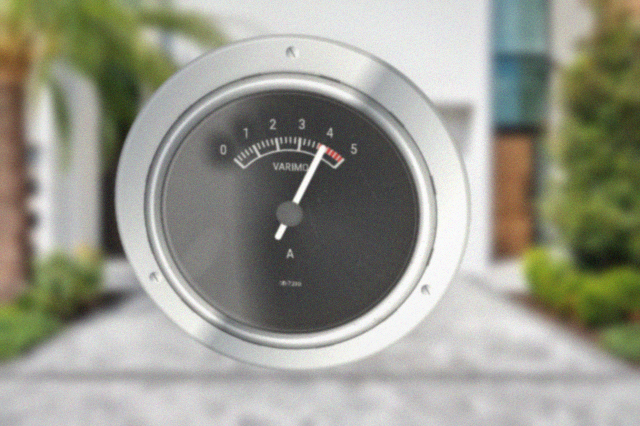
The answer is 4 A
